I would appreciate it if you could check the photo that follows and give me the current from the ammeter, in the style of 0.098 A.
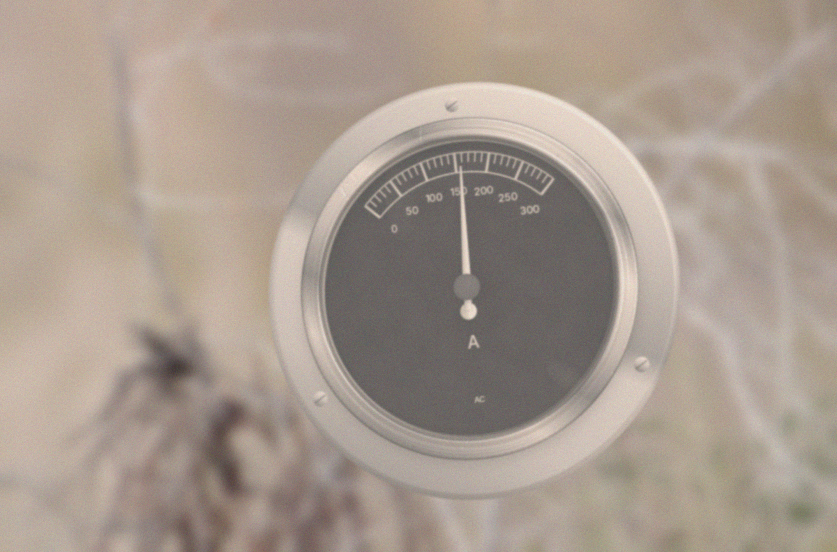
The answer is 160 A
